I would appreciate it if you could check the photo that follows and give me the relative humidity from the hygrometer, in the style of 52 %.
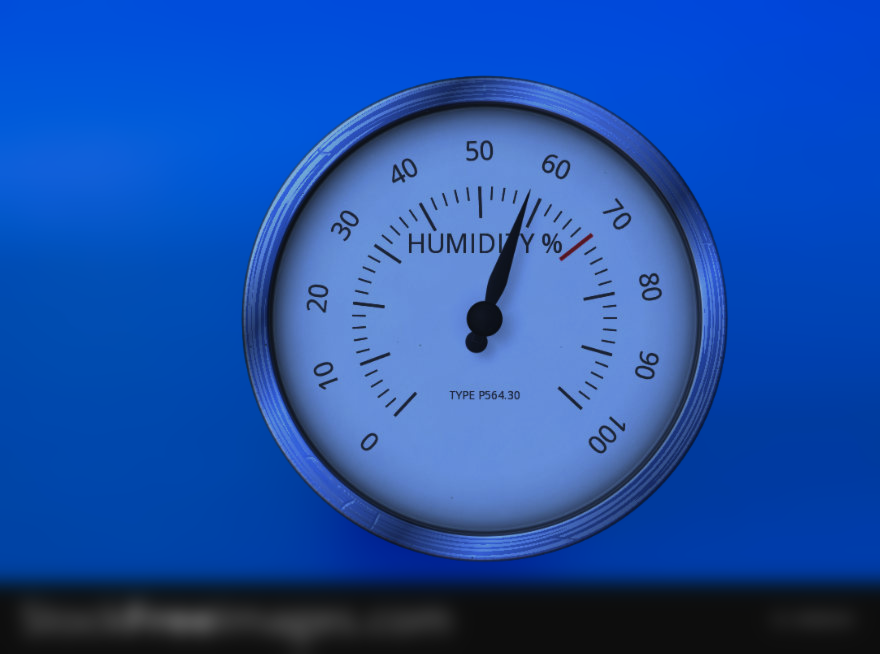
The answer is 58 %
